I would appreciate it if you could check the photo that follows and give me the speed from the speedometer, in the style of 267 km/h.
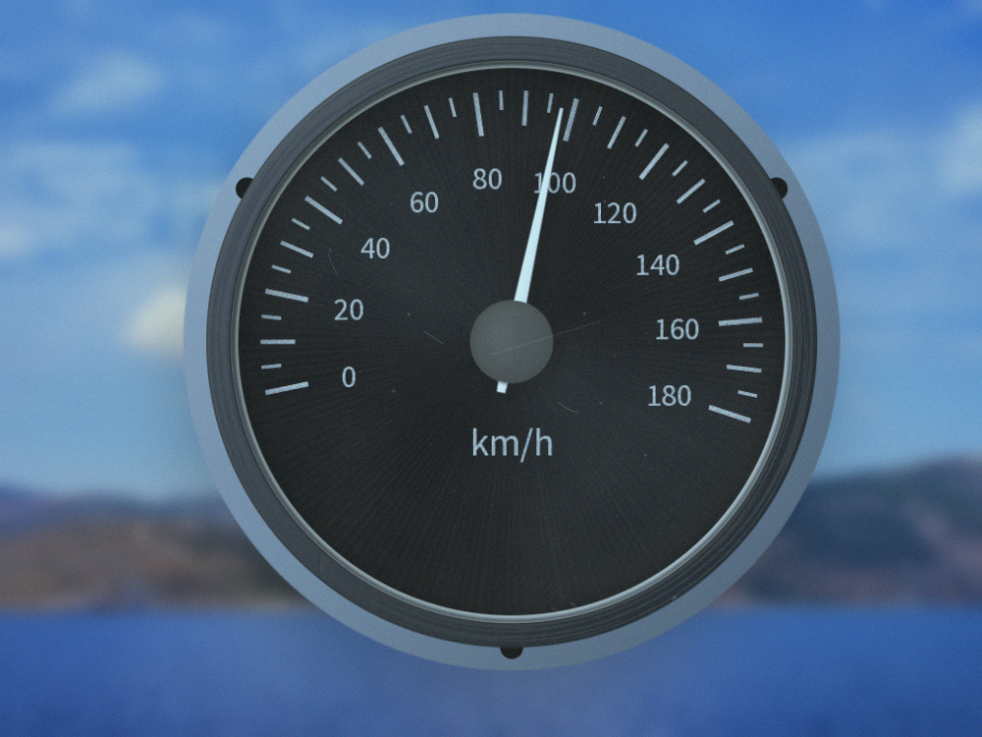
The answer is 97.5 km/h
